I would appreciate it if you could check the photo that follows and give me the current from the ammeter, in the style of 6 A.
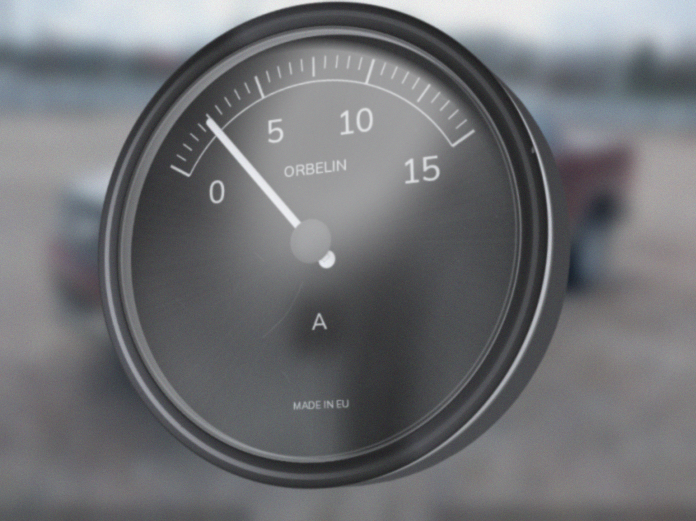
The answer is 2.5 A
